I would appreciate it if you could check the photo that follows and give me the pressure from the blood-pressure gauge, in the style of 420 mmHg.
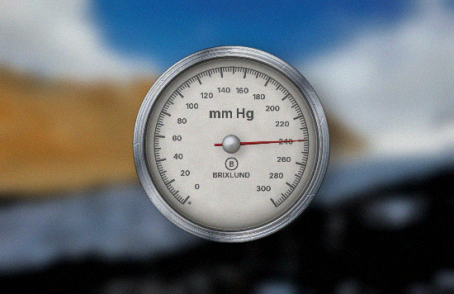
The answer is 240 mmHg
